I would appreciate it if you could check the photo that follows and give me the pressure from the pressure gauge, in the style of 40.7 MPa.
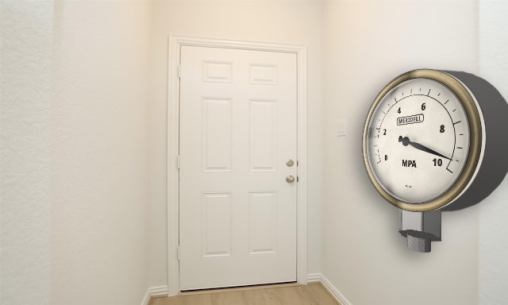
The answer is 9.5 MPa
